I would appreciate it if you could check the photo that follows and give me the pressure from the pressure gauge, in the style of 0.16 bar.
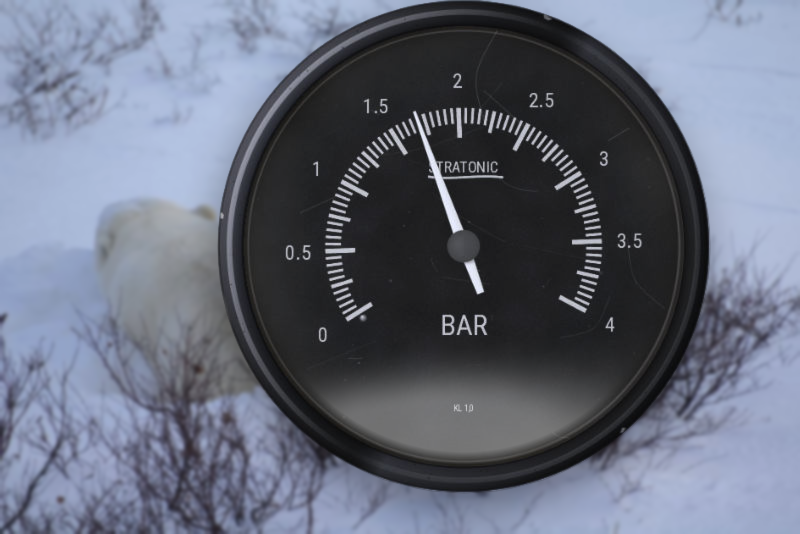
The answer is 1.7 bar
